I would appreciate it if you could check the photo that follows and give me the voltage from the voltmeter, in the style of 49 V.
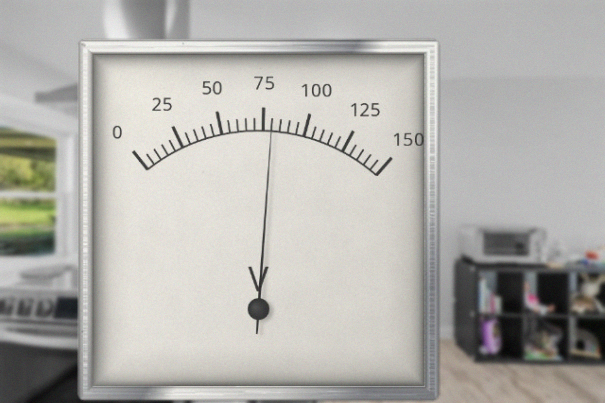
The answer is 80 V
